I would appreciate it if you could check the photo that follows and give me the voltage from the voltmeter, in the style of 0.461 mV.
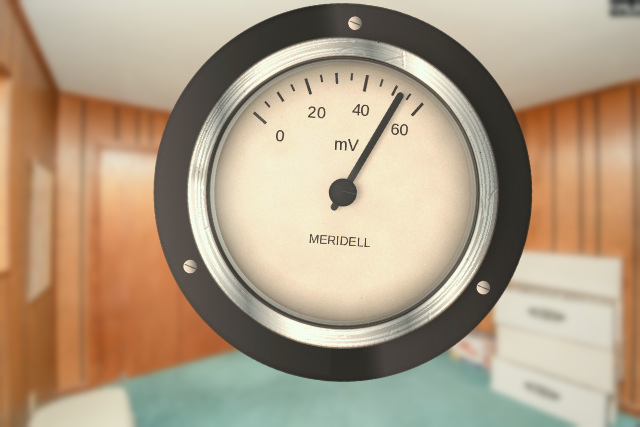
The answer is 52.5 mV
